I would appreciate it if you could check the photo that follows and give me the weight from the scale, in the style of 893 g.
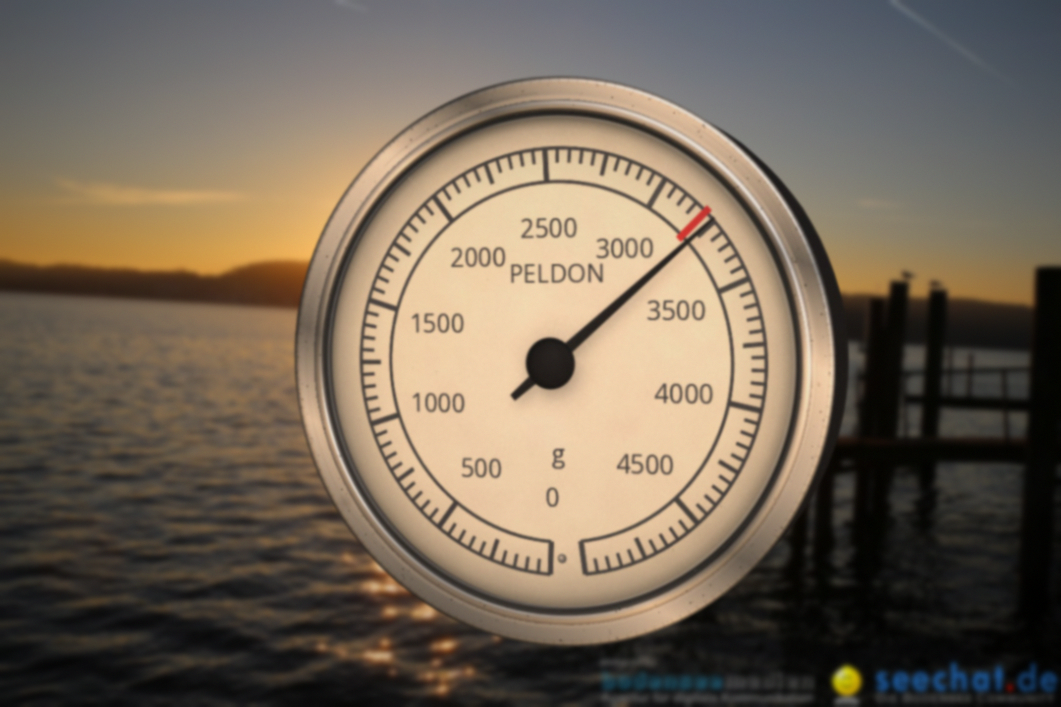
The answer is 3250 g
